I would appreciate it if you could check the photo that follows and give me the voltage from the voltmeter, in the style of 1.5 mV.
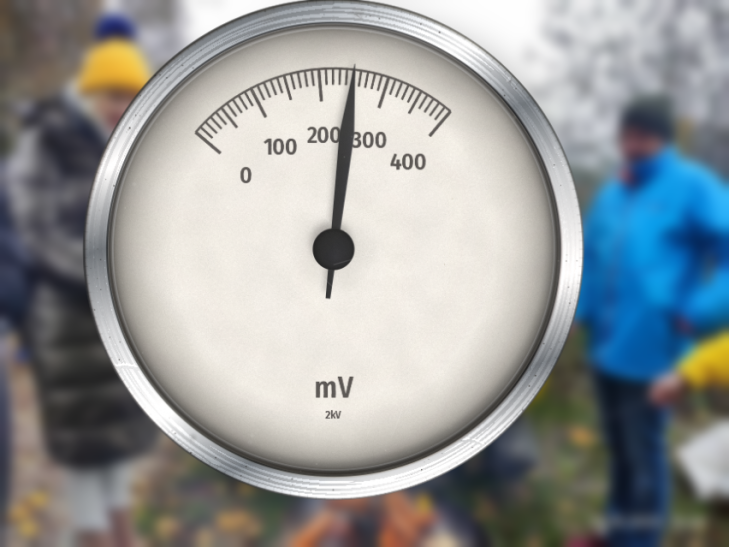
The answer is 250 mV
